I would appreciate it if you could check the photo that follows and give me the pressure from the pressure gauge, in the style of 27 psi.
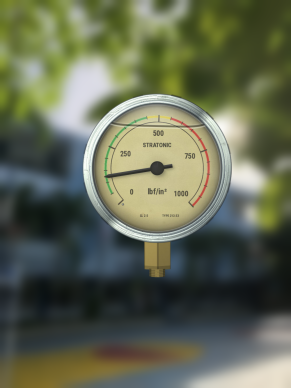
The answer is 125 psi
